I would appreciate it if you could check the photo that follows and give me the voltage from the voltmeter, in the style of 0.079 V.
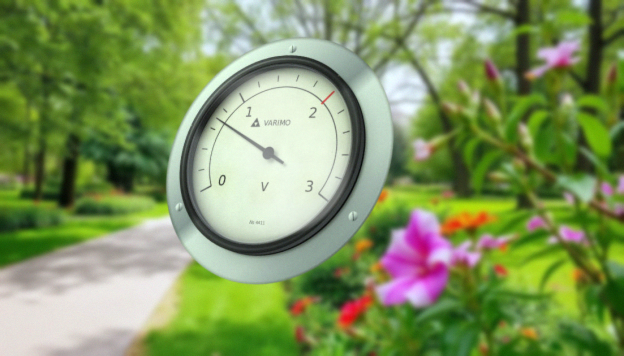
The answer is 0.7 V
